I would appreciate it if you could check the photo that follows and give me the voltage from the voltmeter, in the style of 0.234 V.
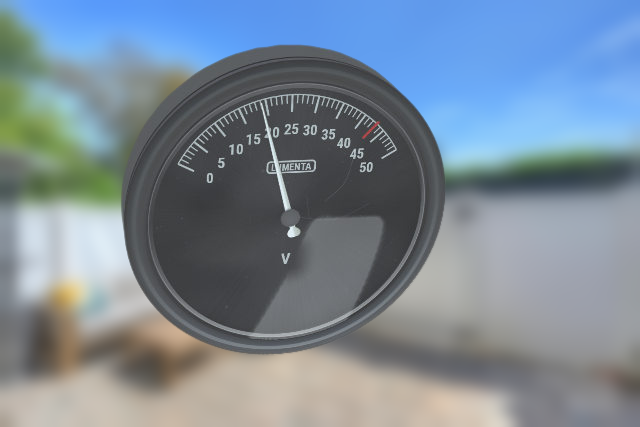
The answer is 19 V
